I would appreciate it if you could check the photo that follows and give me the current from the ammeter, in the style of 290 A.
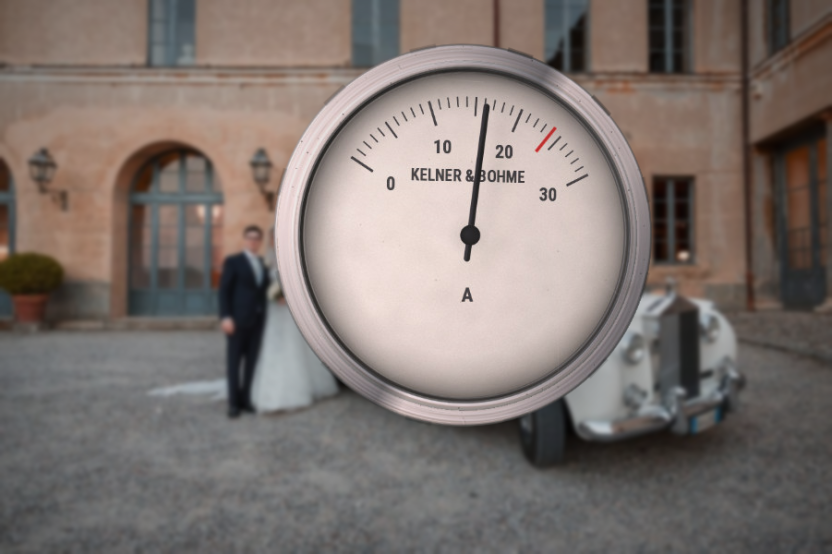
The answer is 16 A
